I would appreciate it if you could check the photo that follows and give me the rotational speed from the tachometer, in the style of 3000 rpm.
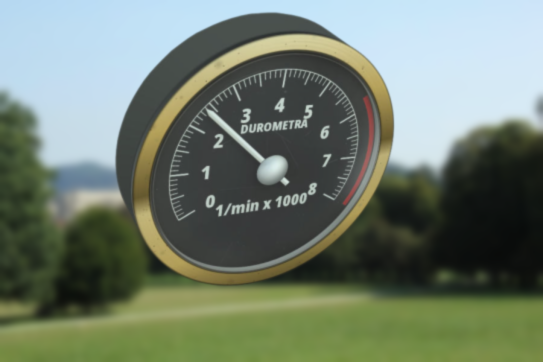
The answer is 2400 rpm
